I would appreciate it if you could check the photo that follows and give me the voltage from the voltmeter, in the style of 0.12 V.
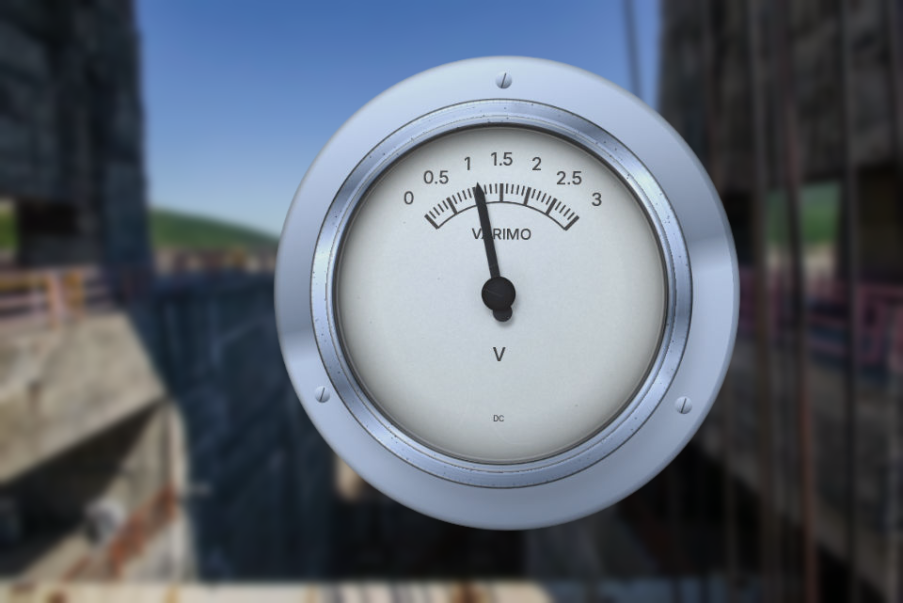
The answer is 1.1 V
